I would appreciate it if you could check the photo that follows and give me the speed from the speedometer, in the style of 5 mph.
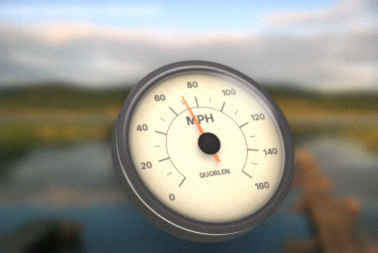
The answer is 70 mph
